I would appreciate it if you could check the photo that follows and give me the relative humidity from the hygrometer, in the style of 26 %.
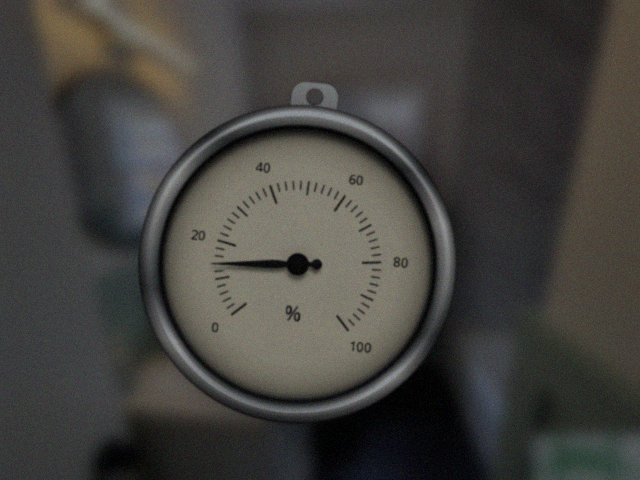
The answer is 14 %
